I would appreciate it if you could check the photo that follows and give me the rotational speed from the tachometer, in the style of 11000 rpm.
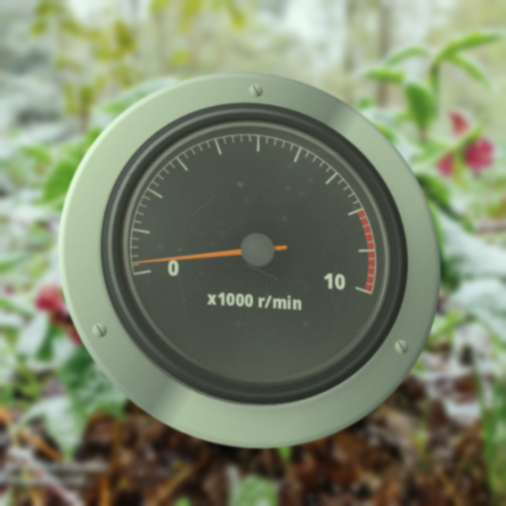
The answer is 200 rpm
